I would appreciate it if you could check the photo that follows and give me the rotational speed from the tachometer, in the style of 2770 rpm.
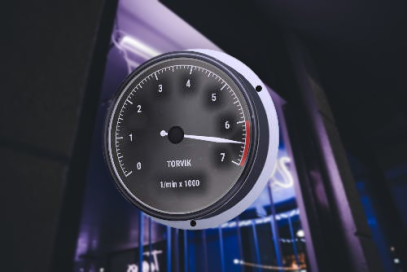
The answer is 6500 rpm
